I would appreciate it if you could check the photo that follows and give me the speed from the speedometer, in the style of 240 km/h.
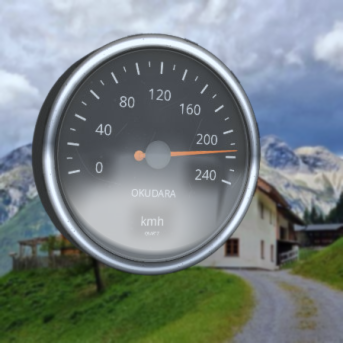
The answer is 215 km/h
